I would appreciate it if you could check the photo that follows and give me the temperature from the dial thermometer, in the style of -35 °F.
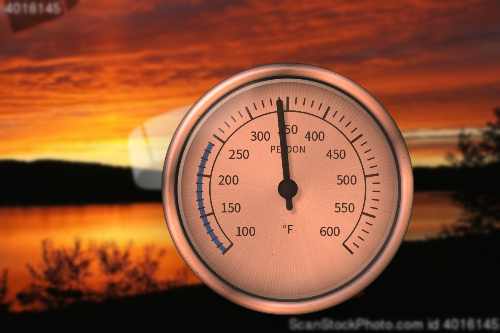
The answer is 340 °F
